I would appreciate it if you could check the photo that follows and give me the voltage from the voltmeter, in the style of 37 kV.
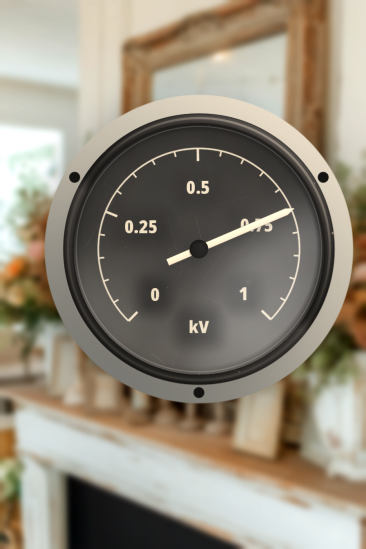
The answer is 0.75 kV
